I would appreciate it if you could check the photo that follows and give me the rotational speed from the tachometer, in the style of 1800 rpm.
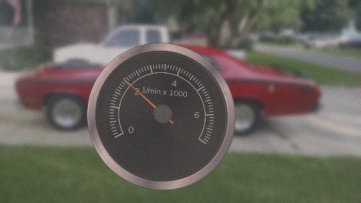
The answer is 2000 rpm
